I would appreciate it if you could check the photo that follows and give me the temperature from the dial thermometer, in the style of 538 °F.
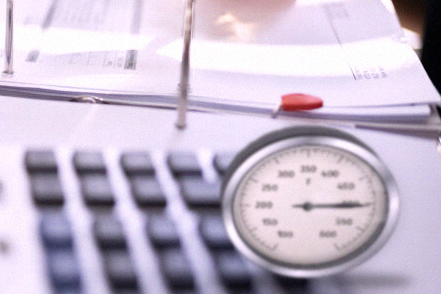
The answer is 500 °F
